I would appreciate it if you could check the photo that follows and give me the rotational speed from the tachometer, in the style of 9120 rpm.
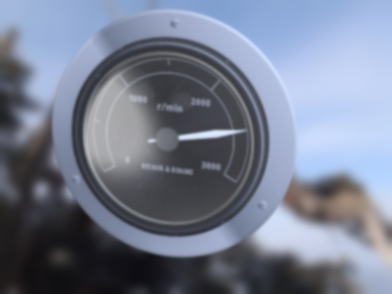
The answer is 2500 rpm
